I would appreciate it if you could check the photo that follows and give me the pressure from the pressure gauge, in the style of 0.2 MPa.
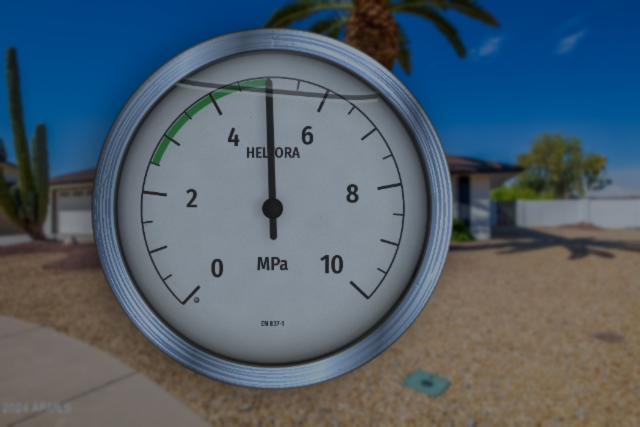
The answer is 5 MPa
